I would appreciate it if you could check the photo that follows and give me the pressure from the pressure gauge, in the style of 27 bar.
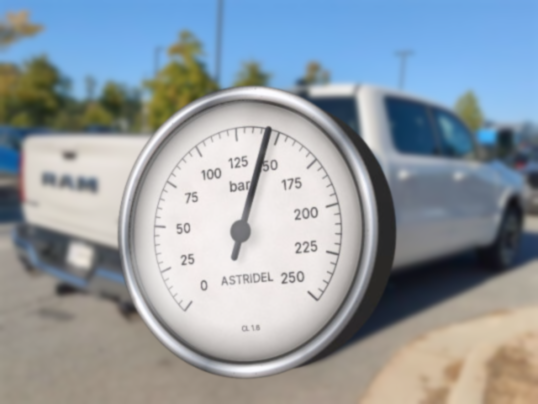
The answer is 145 bar
